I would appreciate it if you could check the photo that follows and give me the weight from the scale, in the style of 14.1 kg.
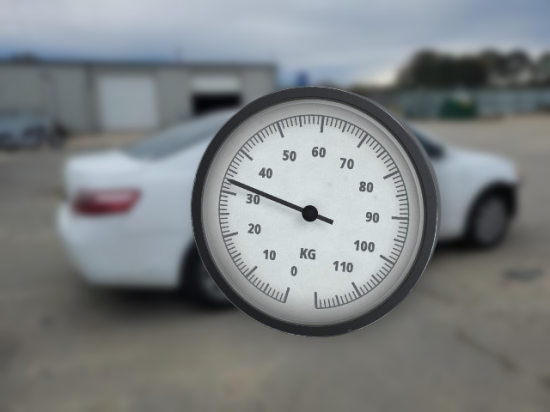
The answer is 33 kg
